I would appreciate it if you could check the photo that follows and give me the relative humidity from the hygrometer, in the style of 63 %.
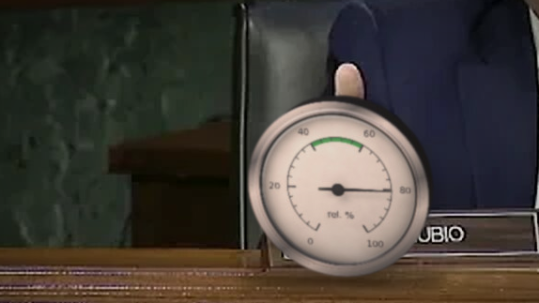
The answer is 80 %
